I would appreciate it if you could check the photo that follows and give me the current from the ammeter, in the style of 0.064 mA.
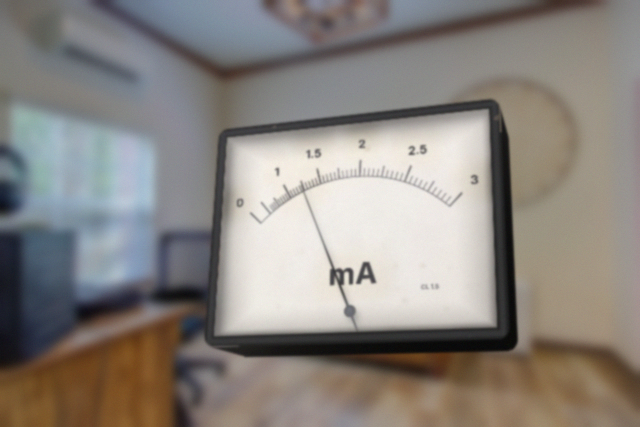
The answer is 1.25 mA
